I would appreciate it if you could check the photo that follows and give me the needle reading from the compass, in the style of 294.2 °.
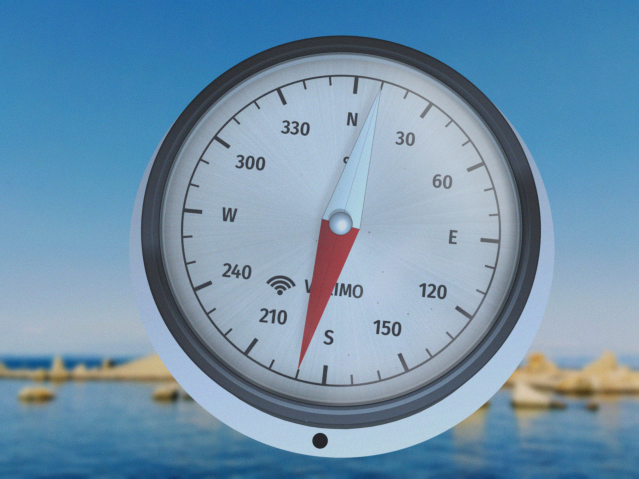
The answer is 190 °
